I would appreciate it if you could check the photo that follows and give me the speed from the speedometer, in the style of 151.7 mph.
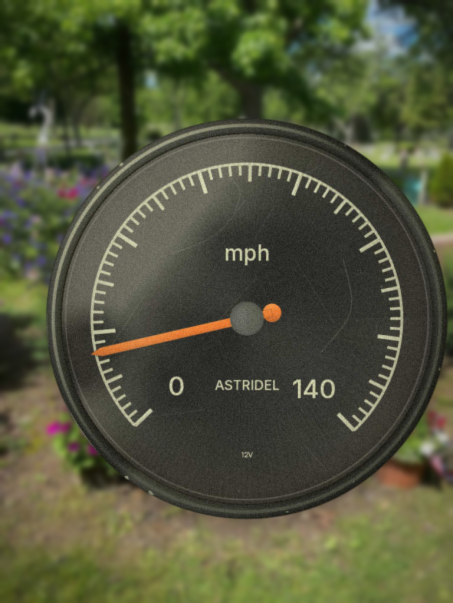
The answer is 16 mph
